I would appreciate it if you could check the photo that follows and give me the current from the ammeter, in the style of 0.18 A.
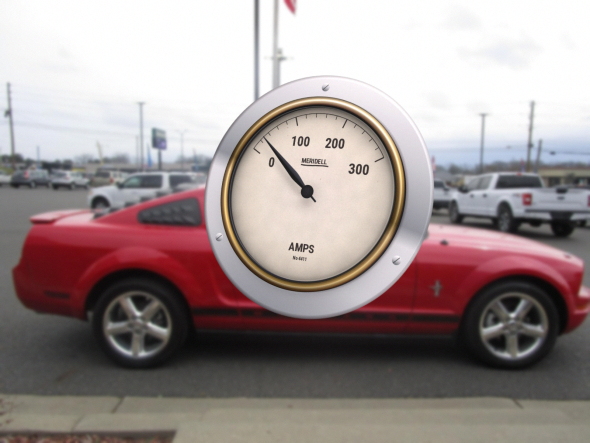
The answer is 30 A
